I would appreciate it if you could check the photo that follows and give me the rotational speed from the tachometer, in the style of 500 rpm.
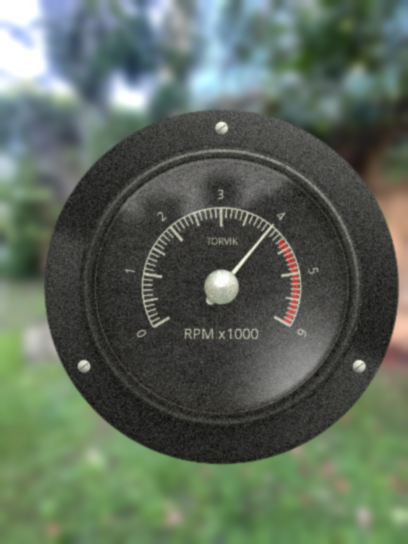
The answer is 4000 rpm
